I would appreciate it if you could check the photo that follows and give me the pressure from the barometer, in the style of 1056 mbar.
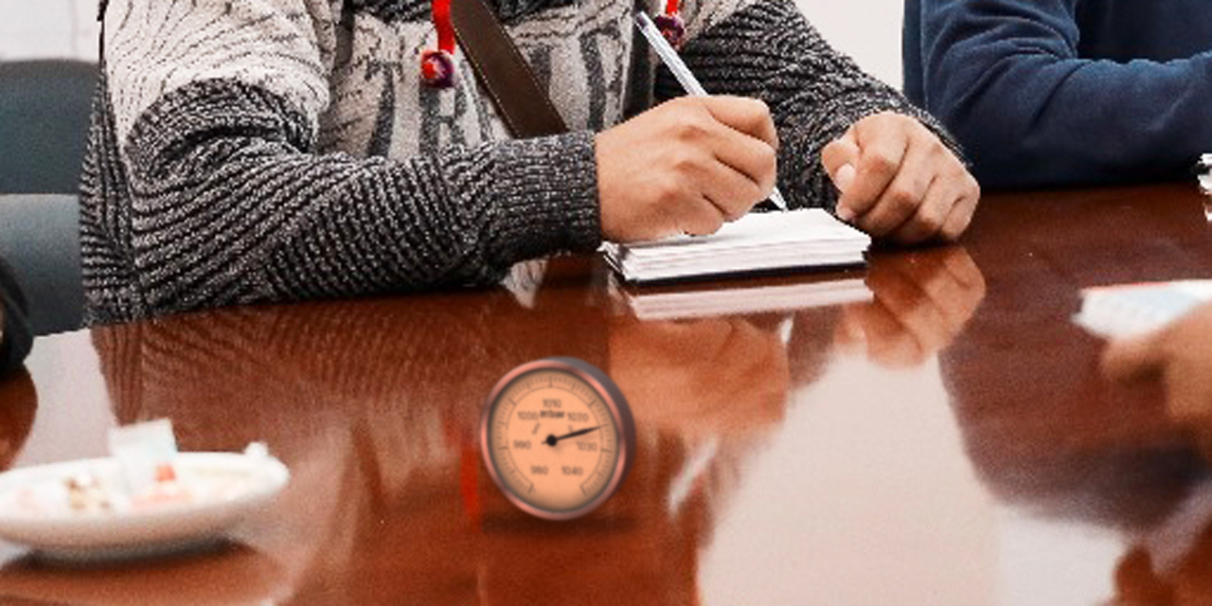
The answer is 1025 mbar
